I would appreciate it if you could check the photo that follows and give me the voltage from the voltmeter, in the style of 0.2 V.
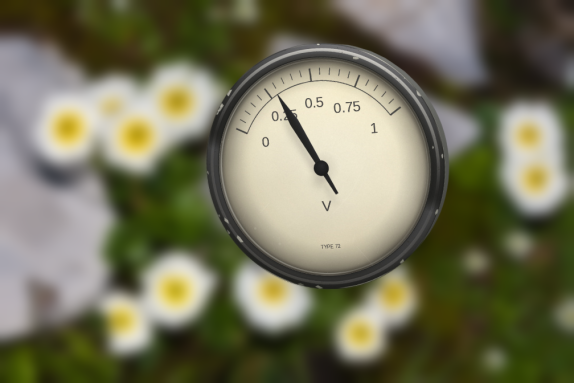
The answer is 0.3 V
